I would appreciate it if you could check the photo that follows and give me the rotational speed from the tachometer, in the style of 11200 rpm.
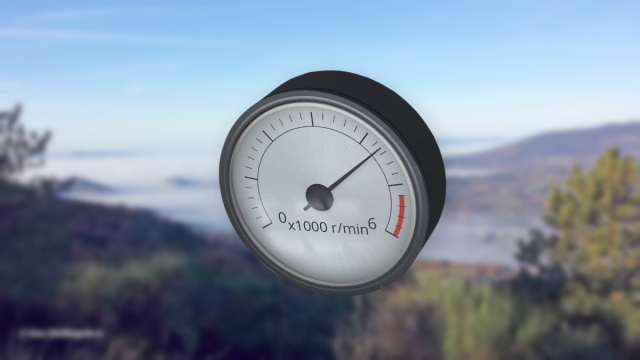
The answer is 4300 rpm
